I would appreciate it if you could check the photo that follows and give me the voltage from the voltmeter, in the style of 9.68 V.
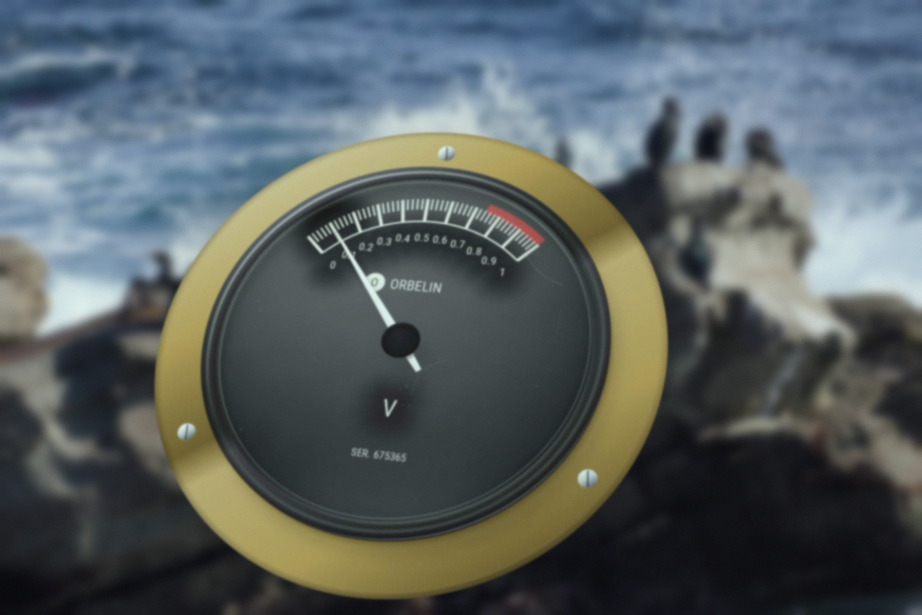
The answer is 0.1 V
